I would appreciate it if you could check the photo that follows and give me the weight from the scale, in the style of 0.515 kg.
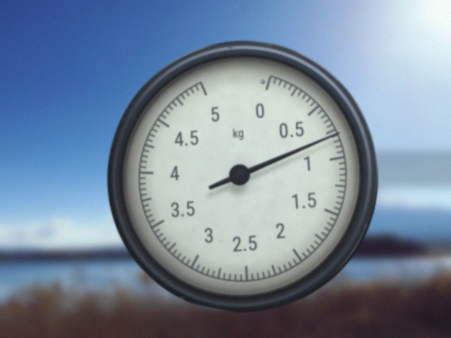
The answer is 0.8 kg
